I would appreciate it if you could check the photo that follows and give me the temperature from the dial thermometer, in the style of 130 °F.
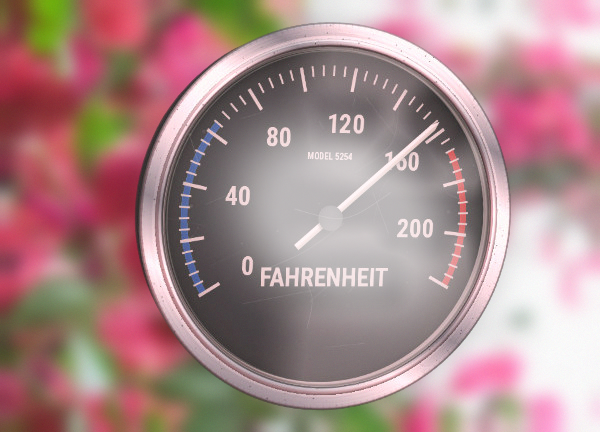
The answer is 156 °F
